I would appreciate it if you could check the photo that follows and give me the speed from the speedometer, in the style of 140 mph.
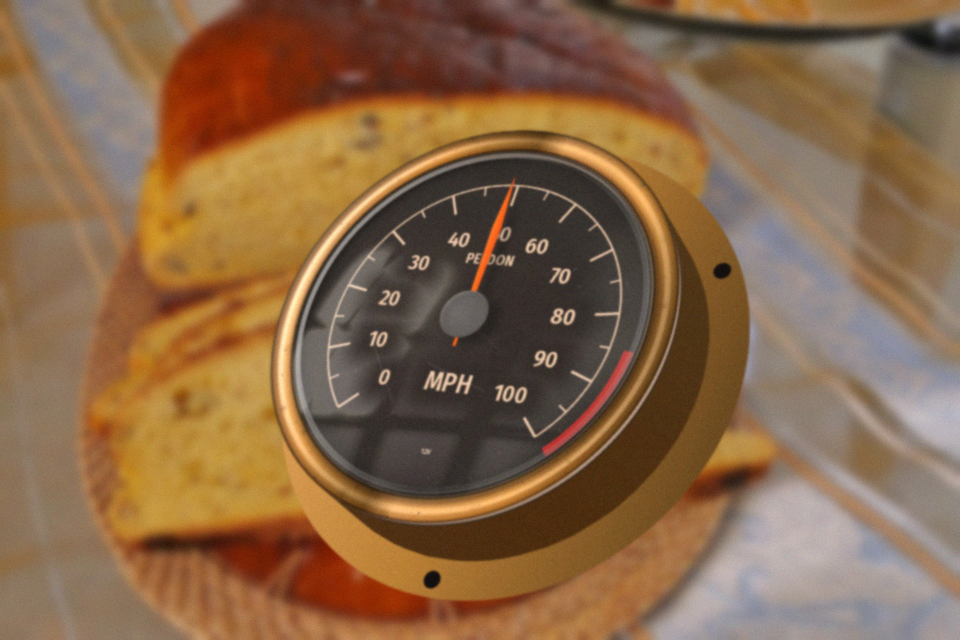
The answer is 50 mph
